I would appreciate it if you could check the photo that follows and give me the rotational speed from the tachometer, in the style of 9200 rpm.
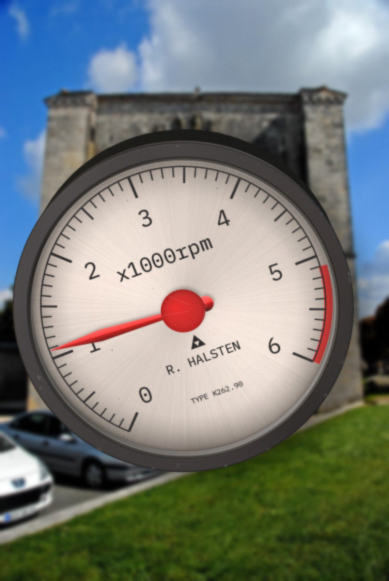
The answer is 1100 rpm
